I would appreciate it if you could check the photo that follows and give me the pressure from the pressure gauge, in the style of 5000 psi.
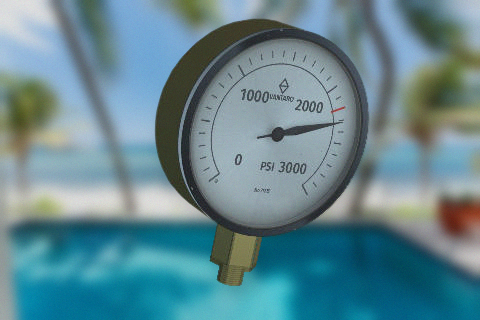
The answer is 2300 psi
